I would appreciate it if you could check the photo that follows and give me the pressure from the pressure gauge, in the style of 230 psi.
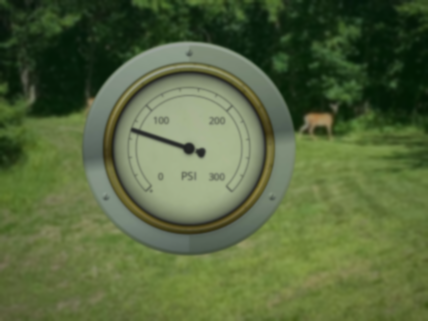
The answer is 70 psi
